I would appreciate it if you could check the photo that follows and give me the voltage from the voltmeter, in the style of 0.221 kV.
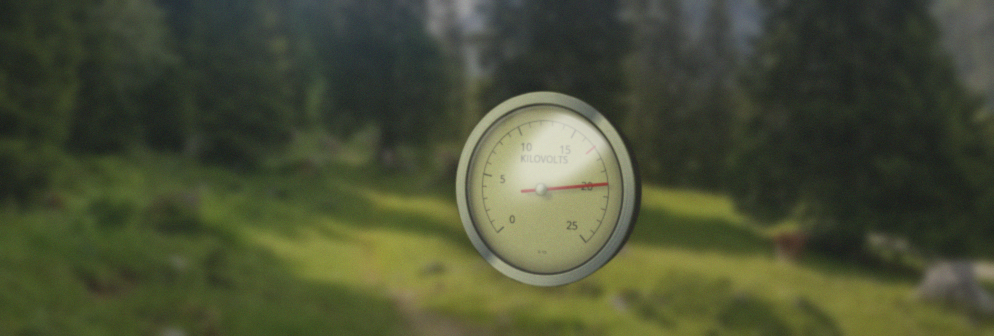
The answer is 20 kV
